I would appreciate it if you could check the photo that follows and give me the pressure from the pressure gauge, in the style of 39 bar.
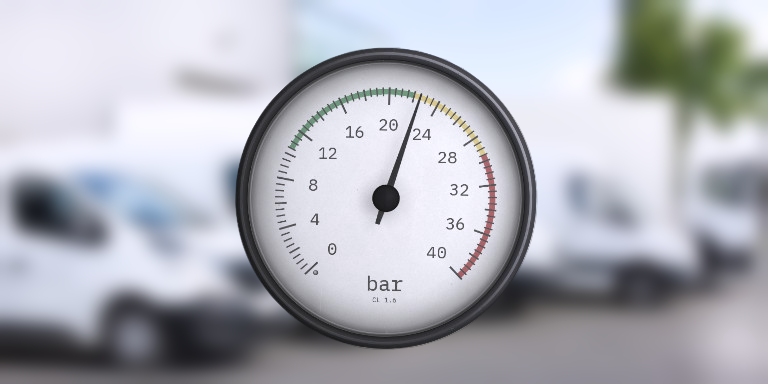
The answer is 22.5 bar
